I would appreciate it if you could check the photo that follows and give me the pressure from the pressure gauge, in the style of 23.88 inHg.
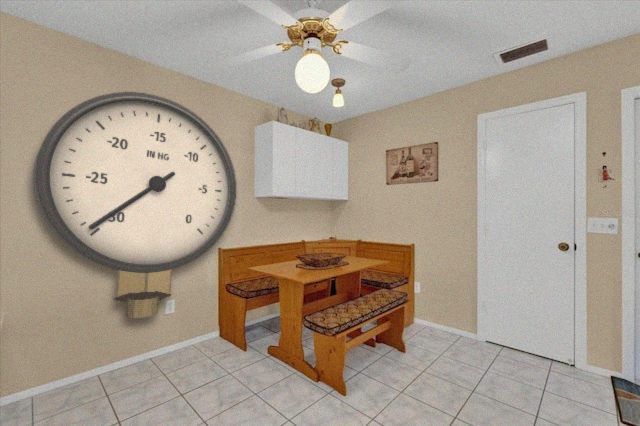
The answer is -29.5 inHg
